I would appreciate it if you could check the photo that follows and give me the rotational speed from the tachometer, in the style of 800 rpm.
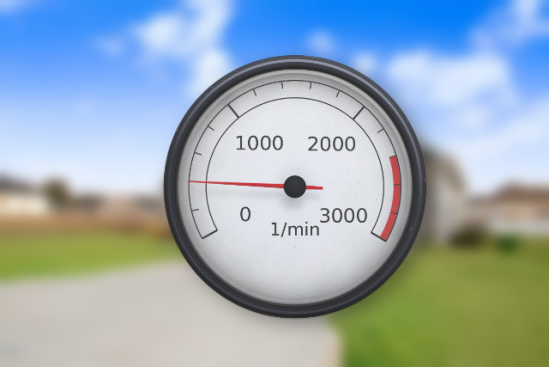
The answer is 400 rpm
